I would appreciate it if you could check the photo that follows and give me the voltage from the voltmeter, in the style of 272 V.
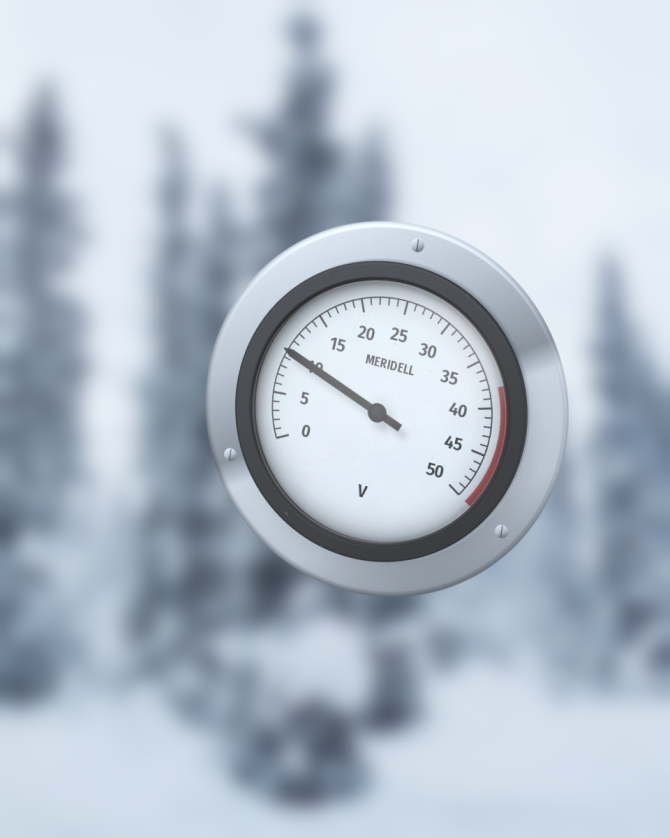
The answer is 10 V
